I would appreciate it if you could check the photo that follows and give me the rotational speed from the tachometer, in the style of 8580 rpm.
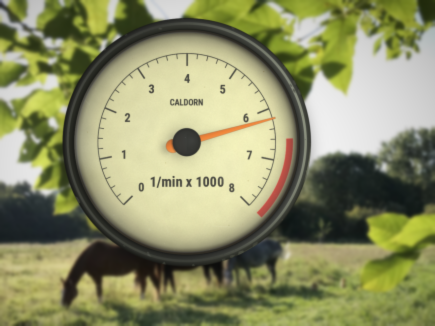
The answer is 6200 rpm
